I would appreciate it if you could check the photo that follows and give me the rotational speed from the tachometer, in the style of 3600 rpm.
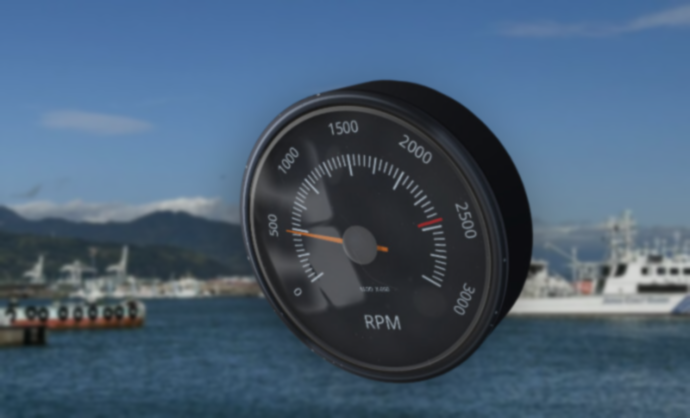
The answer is 500 rpm
